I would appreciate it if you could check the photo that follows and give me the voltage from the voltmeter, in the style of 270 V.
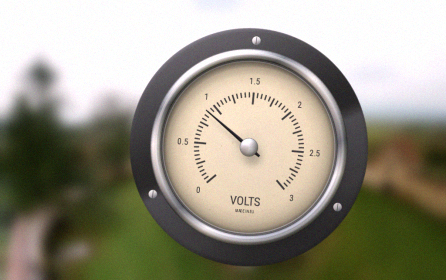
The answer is 0.9 V
